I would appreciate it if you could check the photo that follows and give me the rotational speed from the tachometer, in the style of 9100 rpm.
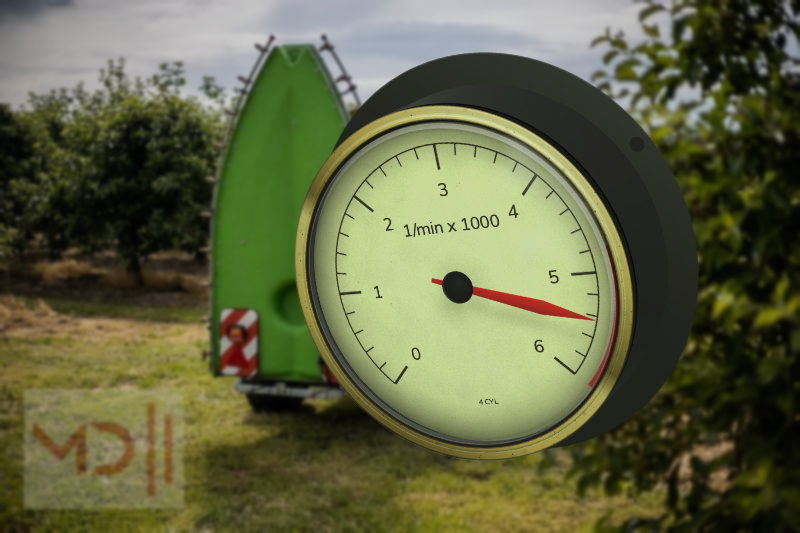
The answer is 5400 rpm
